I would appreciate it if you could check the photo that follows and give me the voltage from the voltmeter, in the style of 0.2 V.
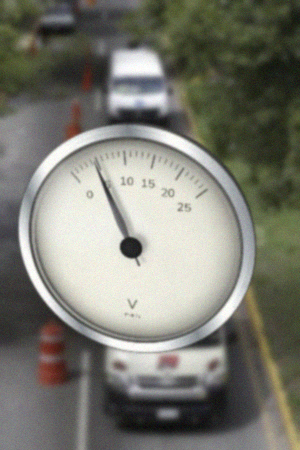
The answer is 5 V
